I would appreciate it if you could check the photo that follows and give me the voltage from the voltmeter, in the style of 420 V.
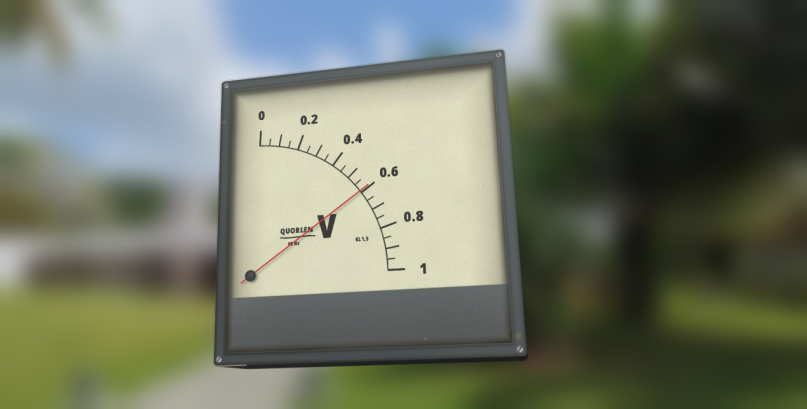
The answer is 0.6 V
